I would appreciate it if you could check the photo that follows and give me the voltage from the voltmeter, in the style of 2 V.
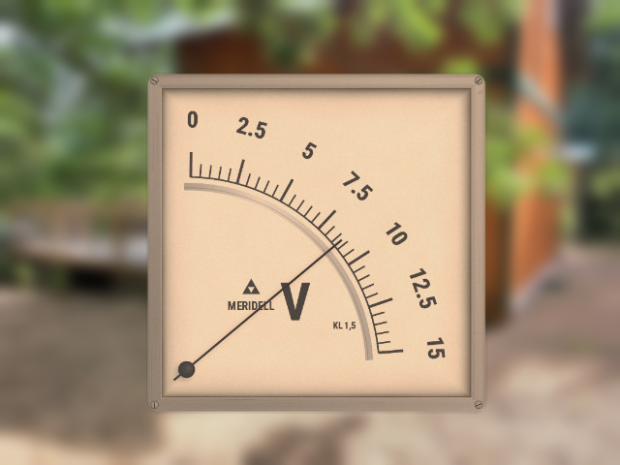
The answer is 8.75 V
